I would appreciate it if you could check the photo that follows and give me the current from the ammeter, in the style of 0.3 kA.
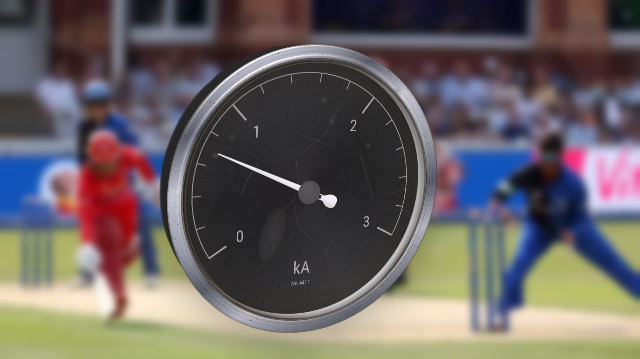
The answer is 0.7 kA
